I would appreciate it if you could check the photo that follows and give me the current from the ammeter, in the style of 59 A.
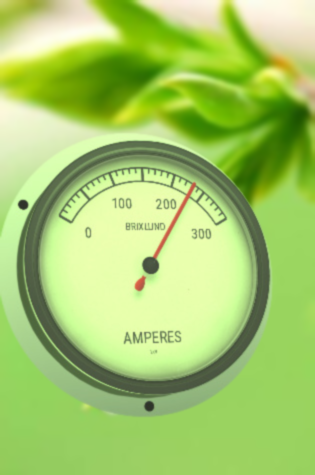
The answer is 230 A
